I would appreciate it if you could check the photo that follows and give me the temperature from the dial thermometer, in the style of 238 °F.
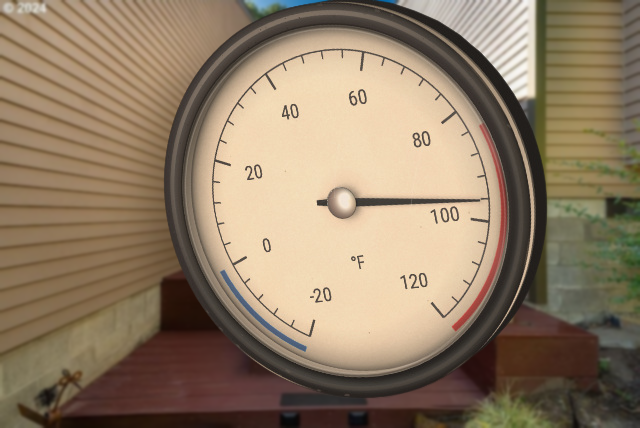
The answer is 96 °F
